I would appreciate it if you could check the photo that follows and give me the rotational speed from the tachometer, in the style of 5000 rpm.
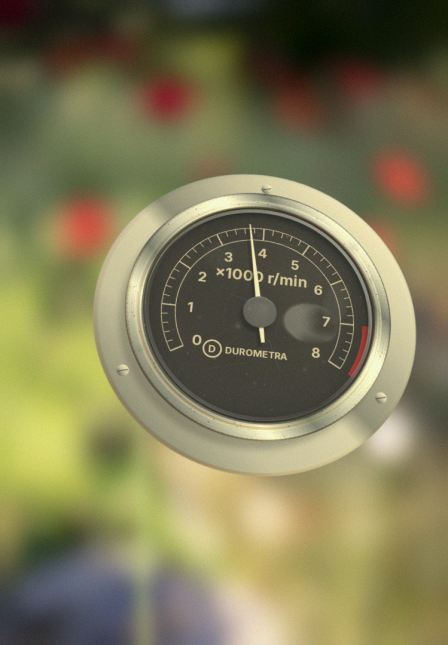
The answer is 3700 rpm
